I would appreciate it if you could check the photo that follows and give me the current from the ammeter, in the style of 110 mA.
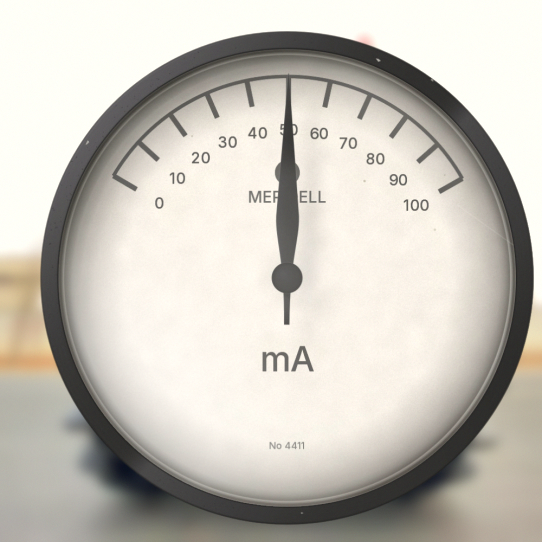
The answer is 50 mA
